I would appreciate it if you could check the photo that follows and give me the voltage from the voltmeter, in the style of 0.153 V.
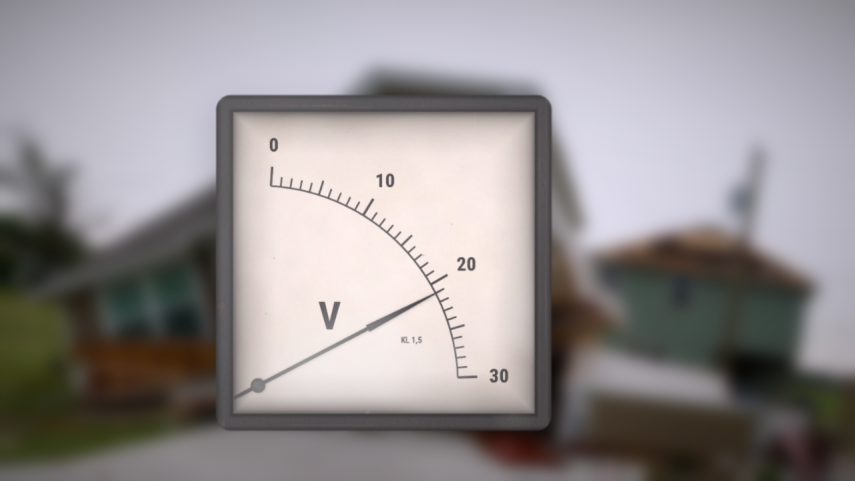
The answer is 21 V
